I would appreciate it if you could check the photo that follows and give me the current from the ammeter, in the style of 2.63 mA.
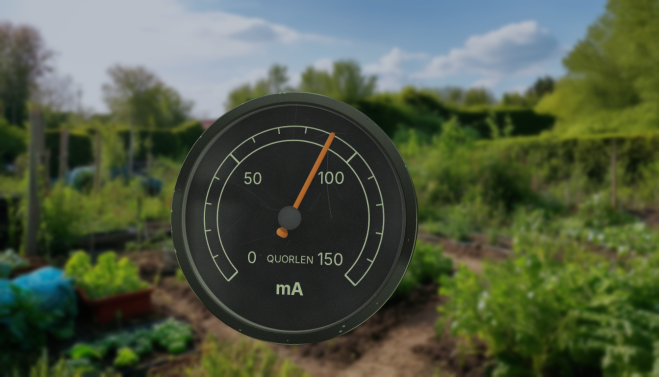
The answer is 90 mA
